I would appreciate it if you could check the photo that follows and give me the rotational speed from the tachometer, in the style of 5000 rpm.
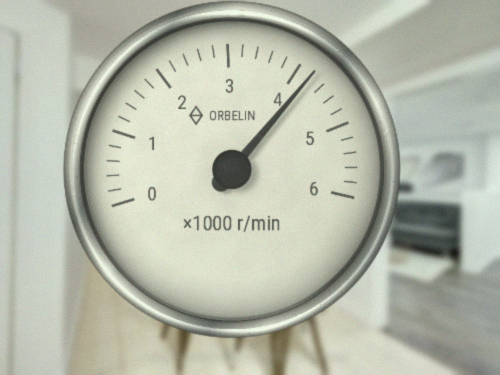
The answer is 4200 rpm
